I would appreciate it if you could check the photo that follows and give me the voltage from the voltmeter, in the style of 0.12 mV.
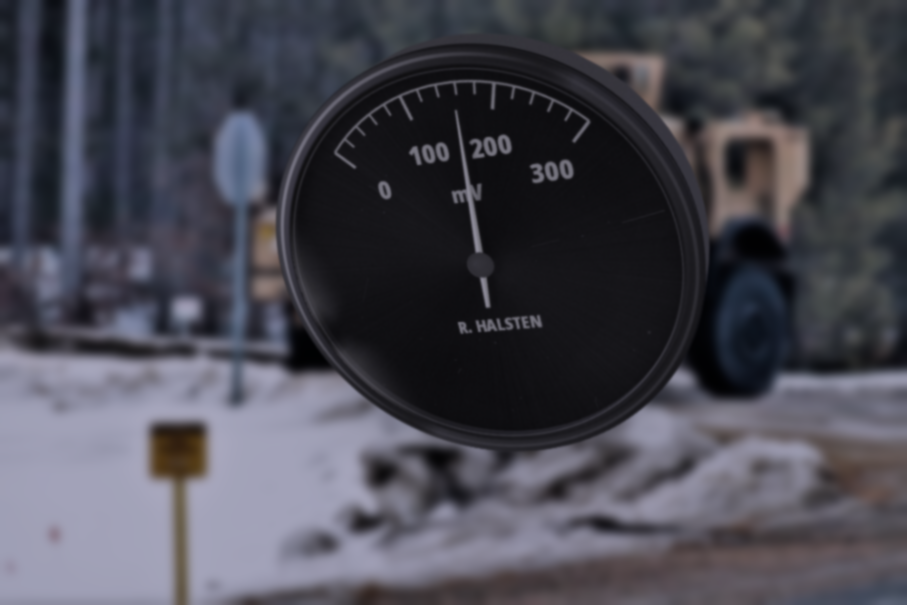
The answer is 160 mV
